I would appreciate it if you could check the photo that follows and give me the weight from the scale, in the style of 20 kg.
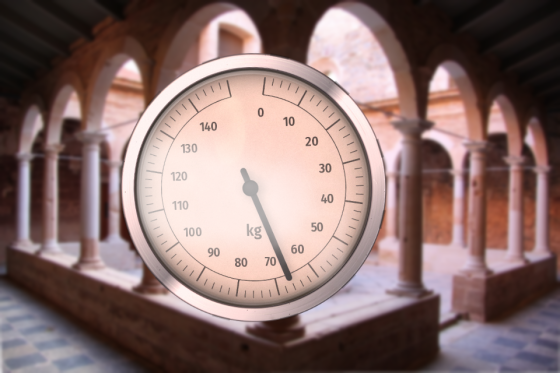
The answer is 66 kg
